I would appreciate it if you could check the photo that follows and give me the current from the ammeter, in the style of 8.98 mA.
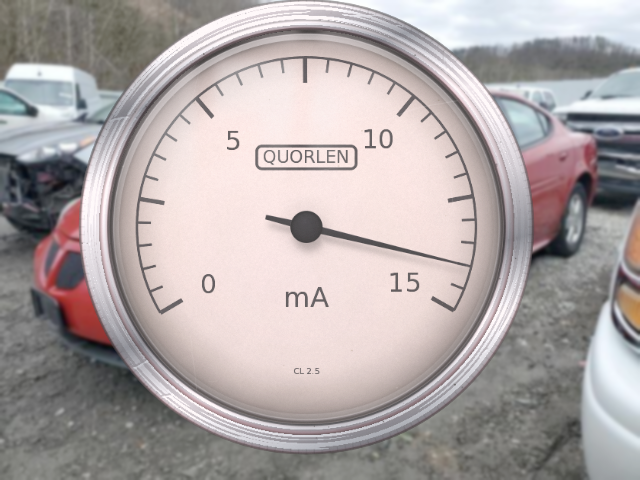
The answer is 14 mA
